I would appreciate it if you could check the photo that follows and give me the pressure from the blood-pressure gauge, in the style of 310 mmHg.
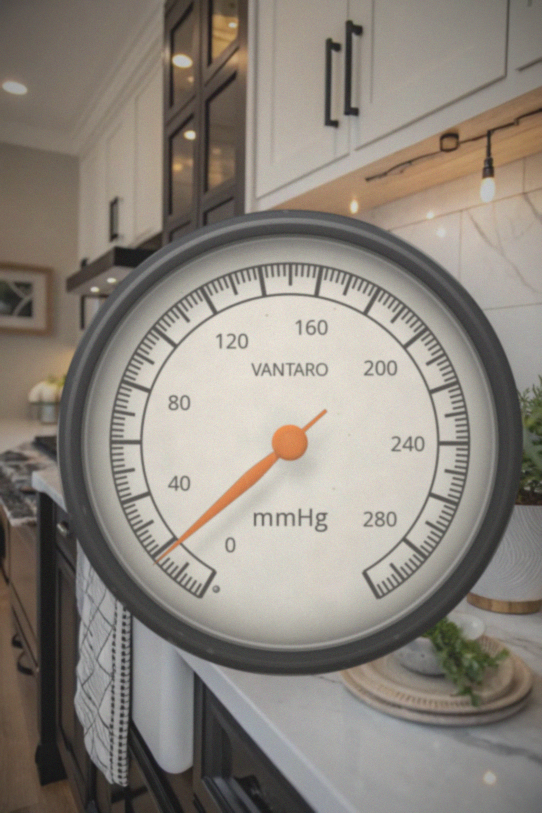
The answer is 18 mmHg
